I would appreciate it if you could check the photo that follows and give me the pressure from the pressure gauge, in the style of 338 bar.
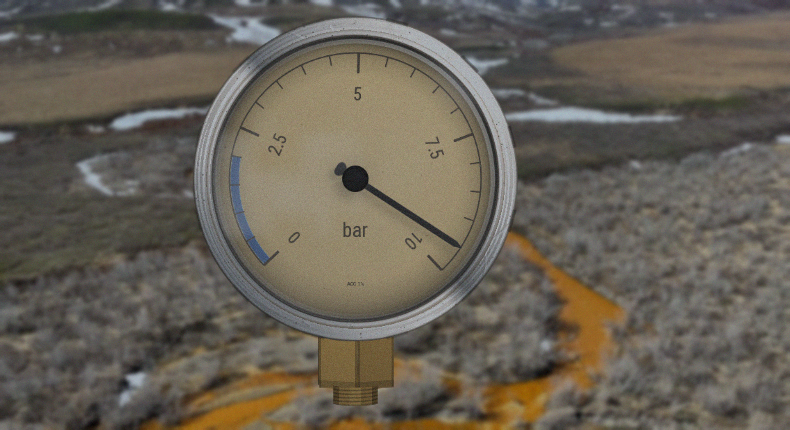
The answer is 9.5 bar
